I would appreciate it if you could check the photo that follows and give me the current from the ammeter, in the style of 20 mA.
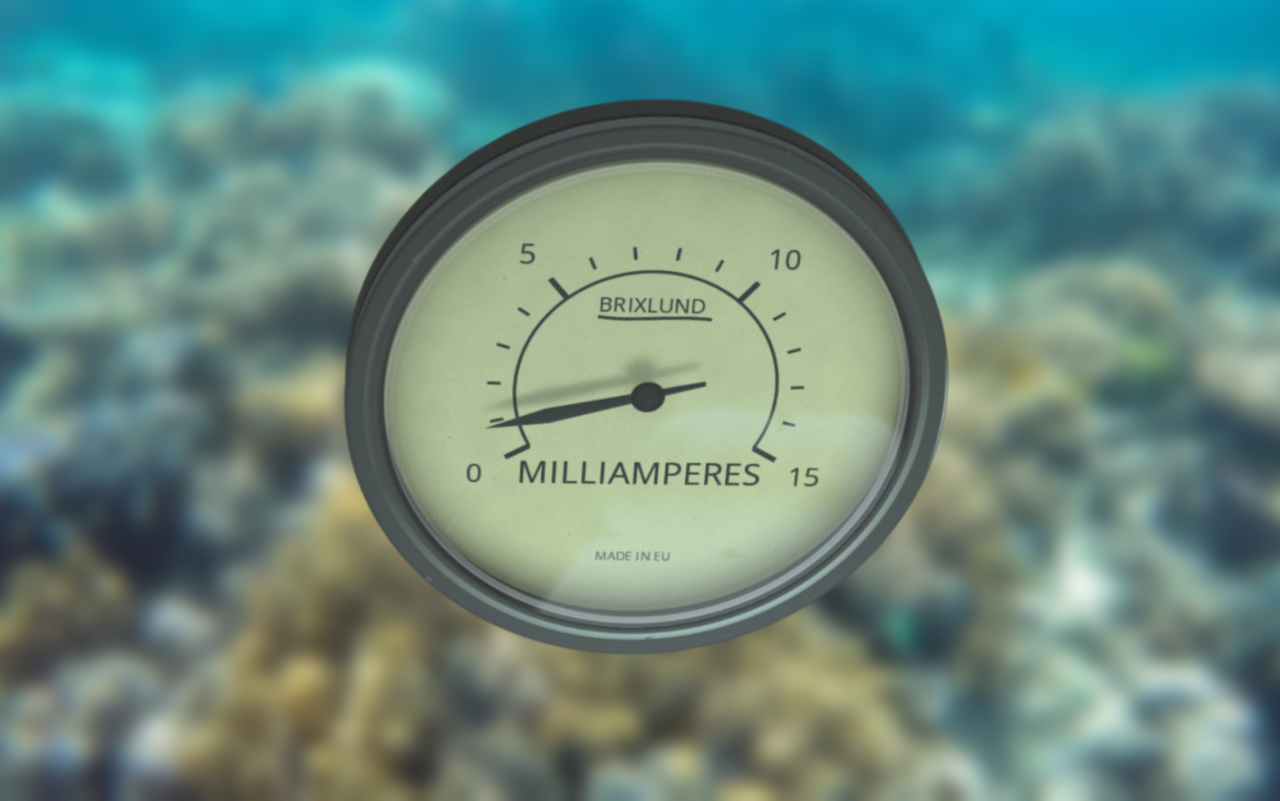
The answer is 1 mA
